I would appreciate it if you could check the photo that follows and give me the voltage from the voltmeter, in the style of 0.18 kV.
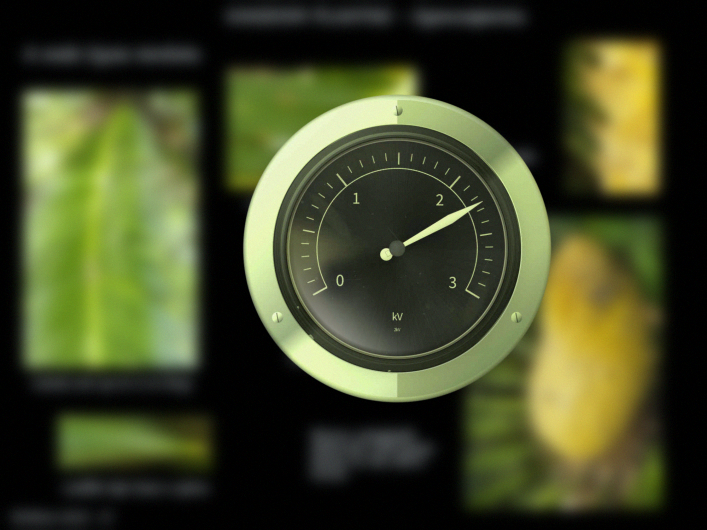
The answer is 2.25 kV
